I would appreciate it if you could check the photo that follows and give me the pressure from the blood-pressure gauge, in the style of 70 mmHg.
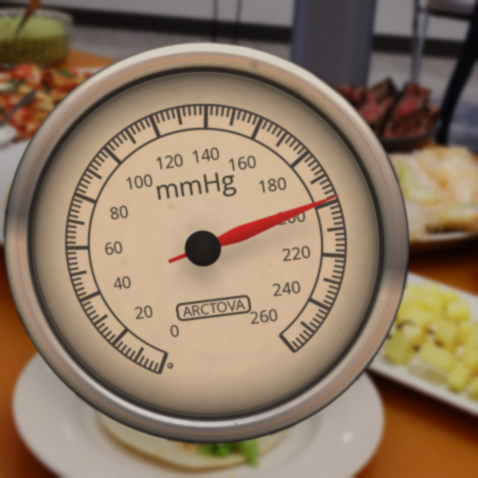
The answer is 198 mmHg
